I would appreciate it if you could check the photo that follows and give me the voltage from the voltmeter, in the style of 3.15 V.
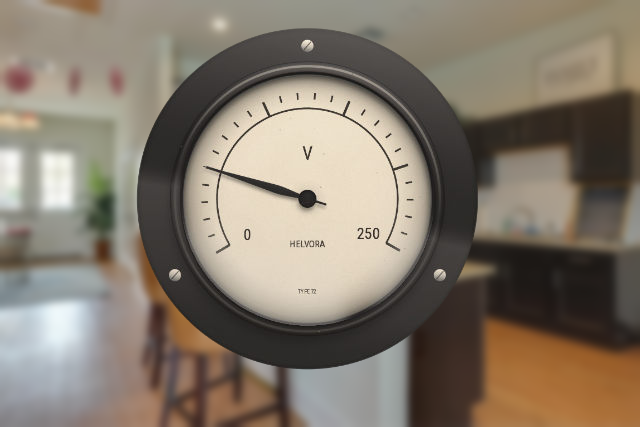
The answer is 50 V
